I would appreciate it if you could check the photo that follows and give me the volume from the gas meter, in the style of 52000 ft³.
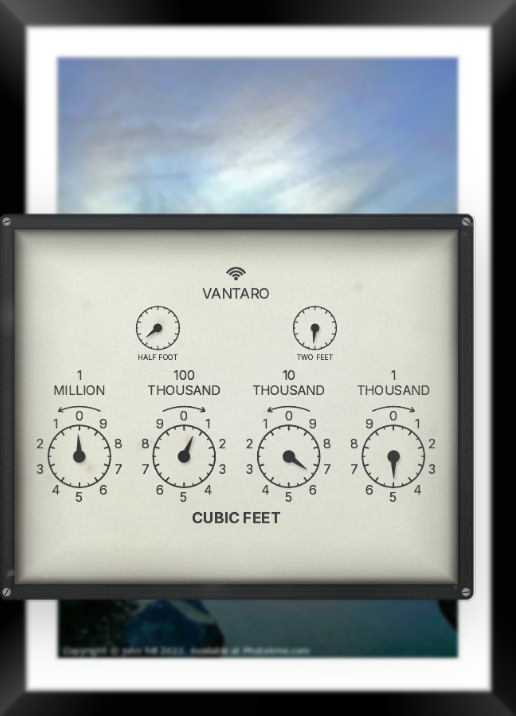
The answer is 6500 ft³
